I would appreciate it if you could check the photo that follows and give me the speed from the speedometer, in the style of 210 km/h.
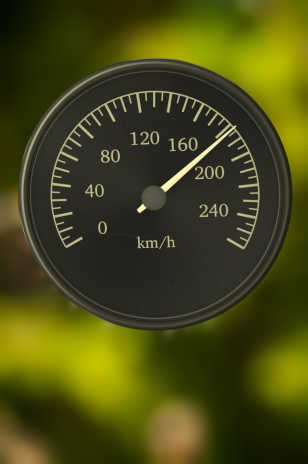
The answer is 182.5 km/h
